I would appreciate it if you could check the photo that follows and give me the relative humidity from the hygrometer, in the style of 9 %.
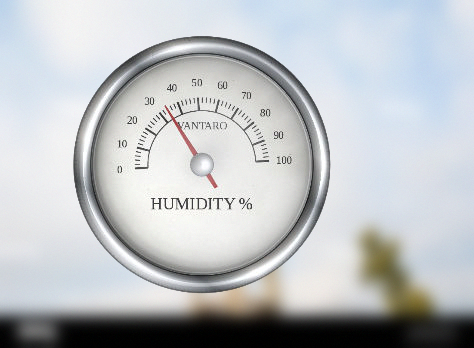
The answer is 34 %
